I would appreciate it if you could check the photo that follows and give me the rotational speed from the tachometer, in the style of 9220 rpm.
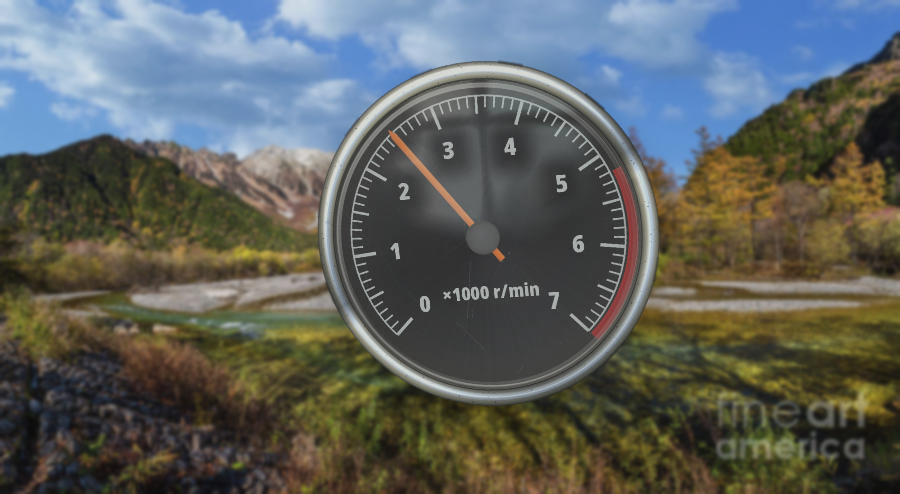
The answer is 2500 rpm
